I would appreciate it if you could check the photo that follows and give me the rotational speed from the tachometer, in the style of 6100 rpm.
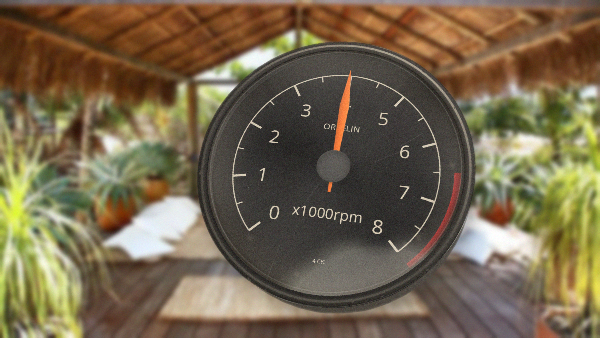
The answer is 4000 rpm
